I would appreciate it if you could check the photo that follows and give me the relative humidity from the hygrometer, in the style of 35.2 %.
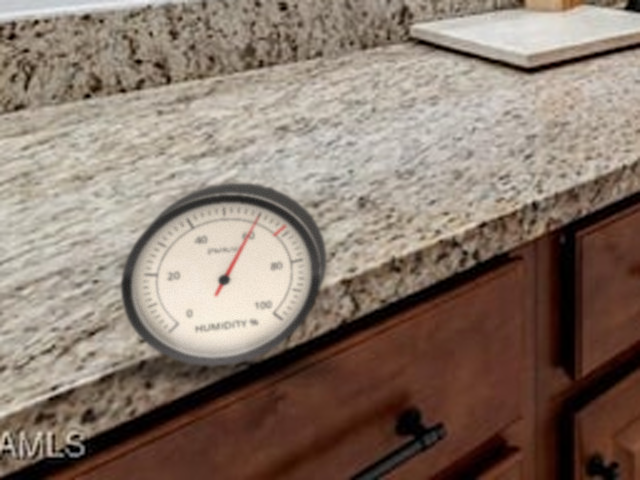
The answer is 60 %
